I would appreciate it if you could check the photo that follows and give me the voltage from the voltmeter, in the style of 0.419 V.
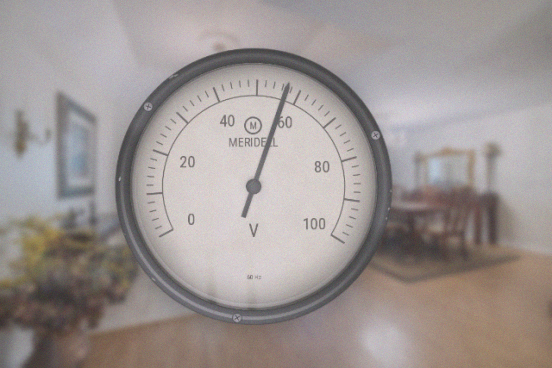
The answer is 57 V
